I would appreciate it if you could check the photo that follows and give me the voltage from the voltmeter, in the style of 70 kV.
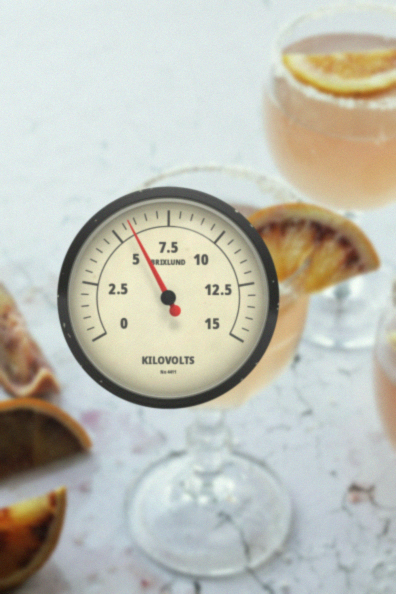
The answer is 5.75 kV
